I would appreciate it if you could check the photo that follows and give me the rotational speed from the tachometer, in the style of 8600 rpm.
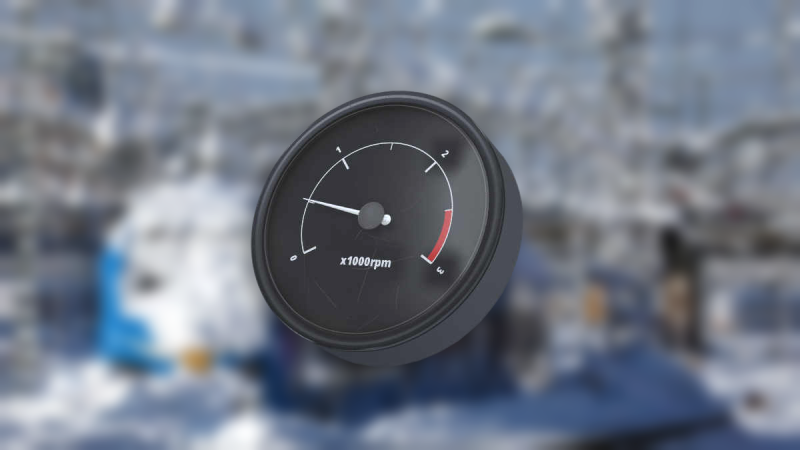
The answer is 500 rpm
